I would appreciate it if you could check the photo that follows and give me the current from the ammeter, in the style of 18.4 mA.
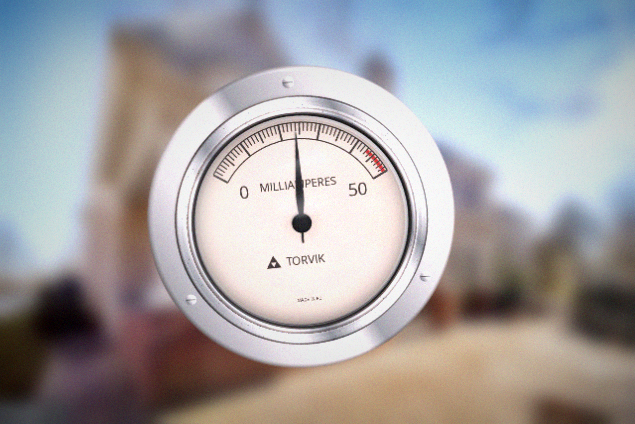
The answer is 24 mA
